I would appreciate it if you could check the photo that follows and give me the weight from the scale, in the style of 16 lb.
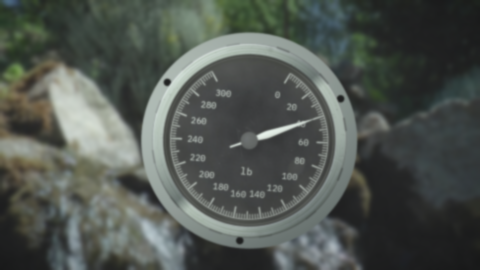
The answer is 40 lb
